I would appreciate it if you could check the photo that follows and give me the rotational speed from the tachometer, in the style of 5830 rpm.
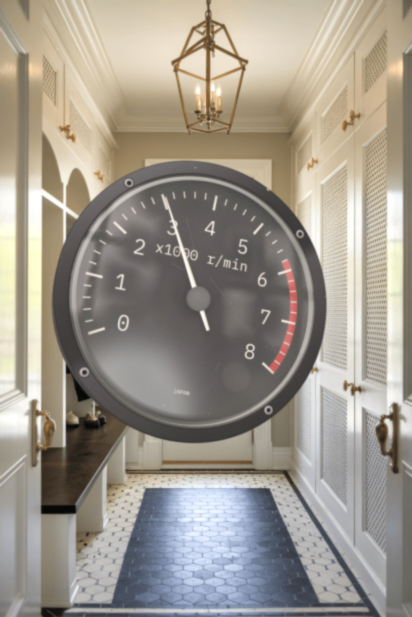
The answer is 3000 rpm
